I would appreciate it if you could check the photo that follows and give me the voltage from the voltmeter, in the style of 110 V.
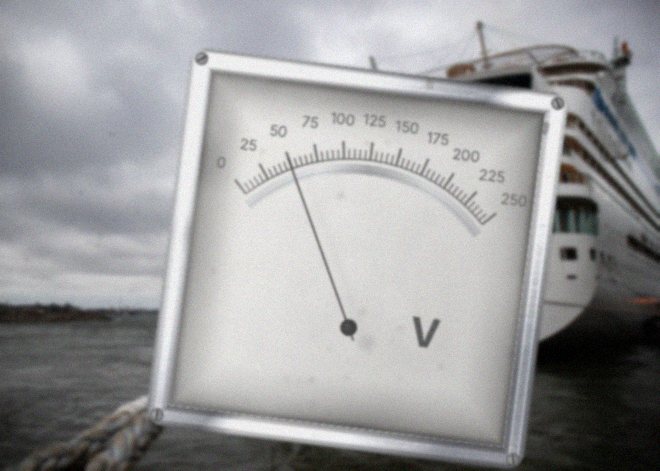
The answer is 50 V
